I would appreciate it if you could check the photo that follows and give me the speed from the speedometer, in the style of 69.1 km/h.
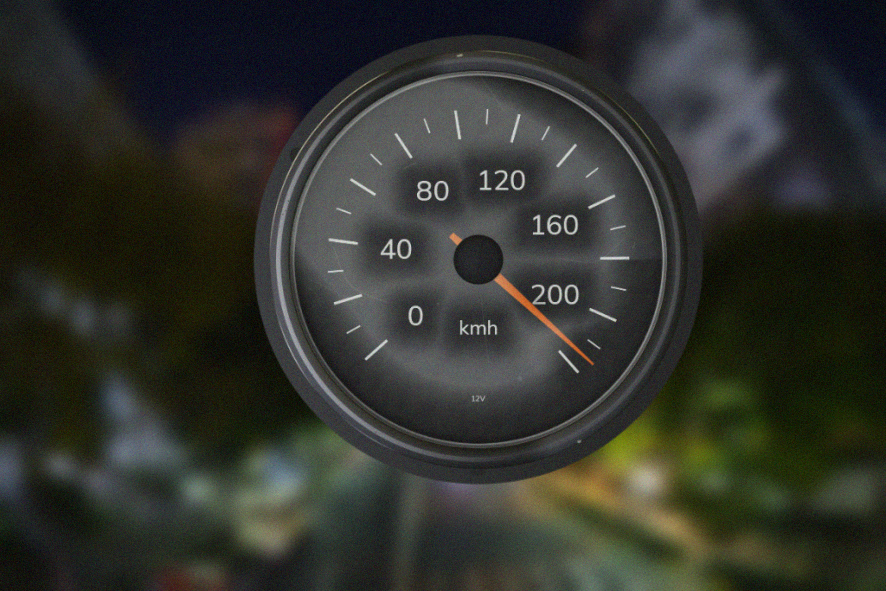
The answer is 215 km/h
